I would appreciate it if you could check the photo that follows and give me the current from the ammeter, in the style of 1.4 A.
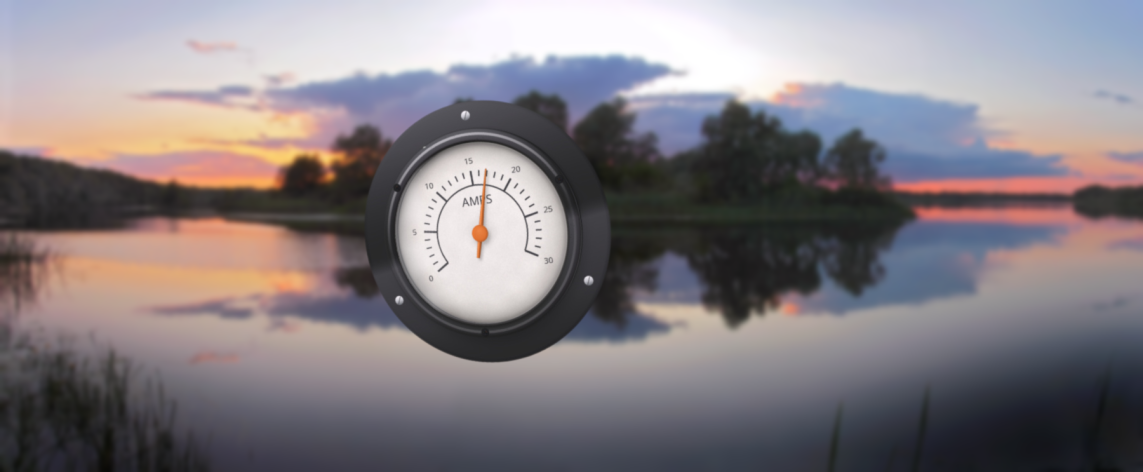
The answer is 17 A
